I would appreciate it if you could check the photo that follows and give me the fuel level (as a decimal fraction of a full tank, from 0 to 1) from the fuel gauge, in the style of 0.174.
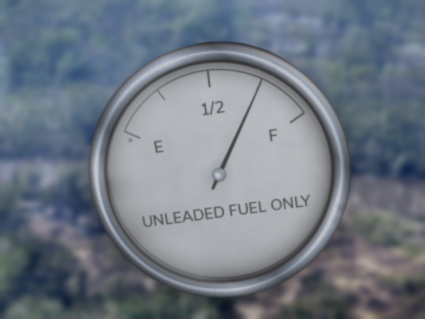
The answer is 0.75
